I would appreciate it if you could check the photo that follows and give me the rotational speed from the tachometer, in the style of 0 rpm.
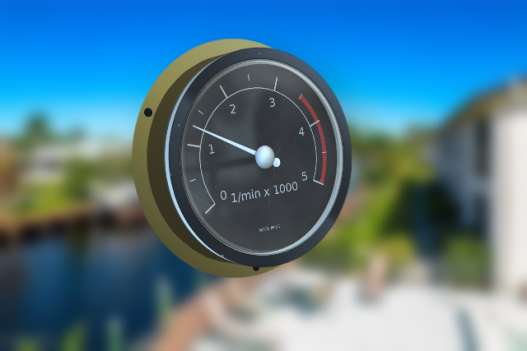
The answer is 1250 rpm
